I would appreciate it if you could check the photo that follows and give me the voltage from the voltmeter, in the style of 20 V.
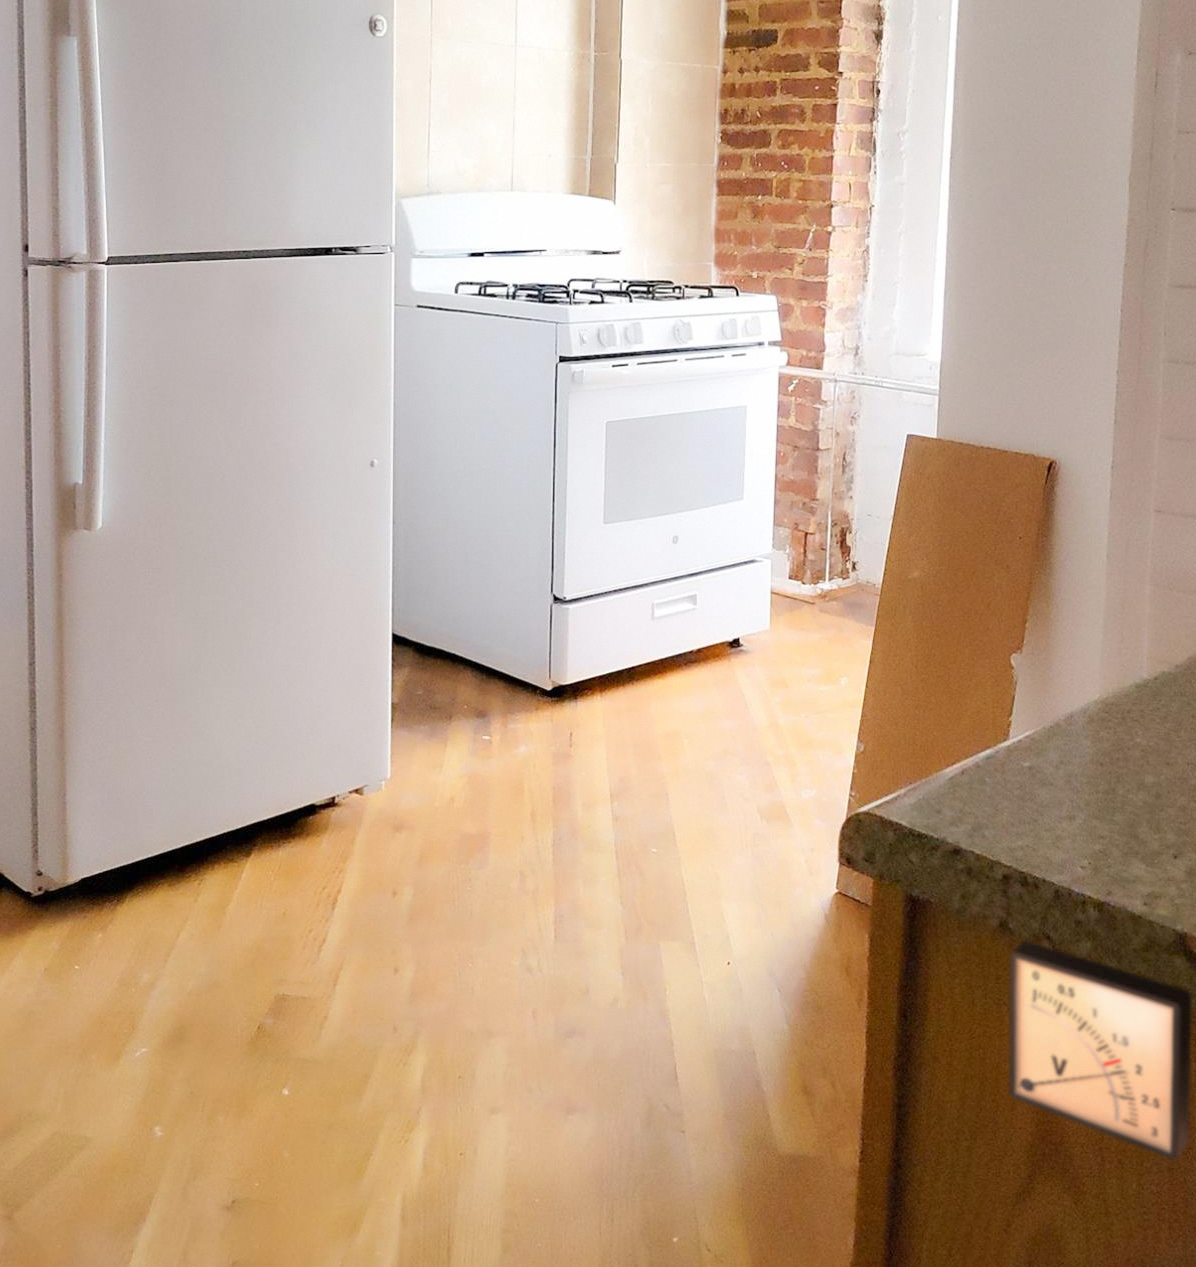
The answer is 2 V
